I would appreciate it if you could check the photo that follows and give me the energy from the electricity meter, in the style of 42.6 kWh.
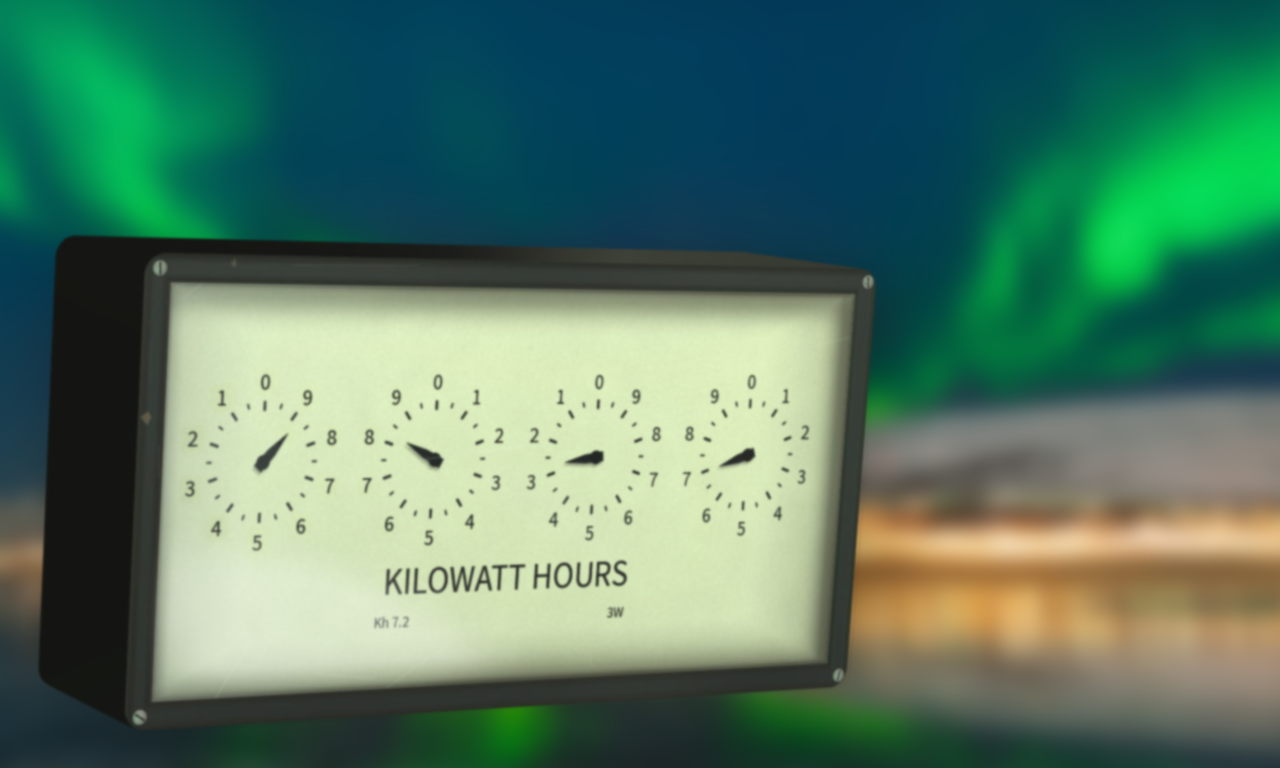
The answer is 8827 kWh
